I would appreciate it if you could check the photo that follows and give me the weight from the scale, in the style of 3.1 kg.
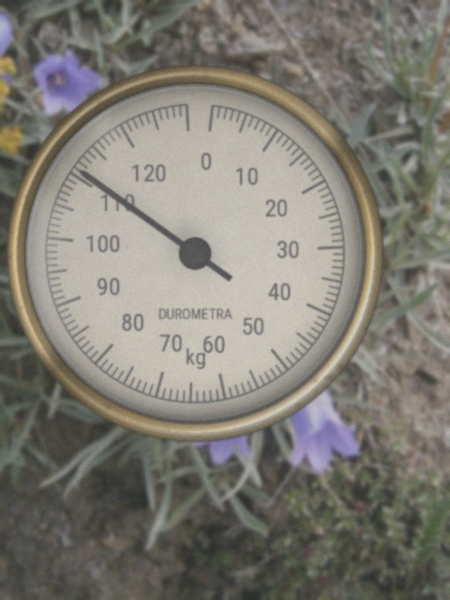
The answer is 111 kg
